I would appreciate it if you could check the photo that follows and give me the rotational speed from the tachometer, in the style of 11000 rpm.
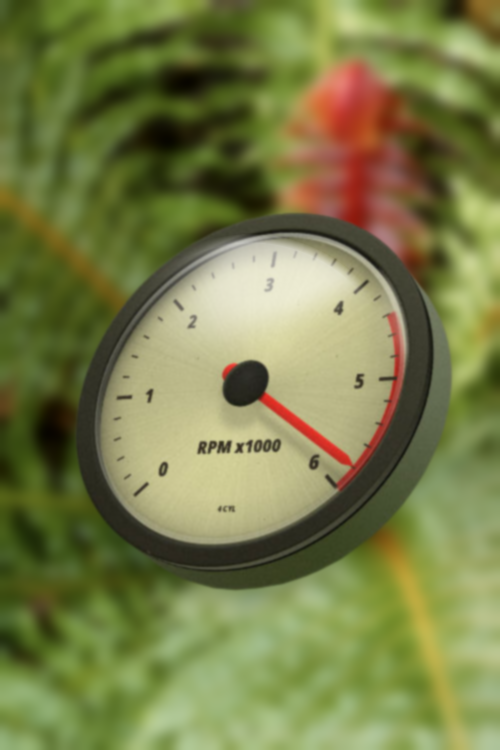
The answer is 5800 rpm
